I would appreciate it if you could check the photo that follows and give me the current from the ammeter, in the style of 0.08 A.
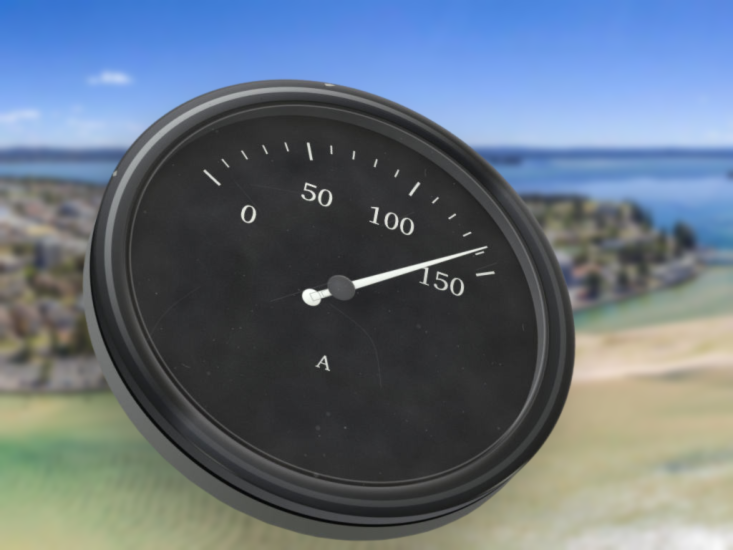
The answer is 140 A
